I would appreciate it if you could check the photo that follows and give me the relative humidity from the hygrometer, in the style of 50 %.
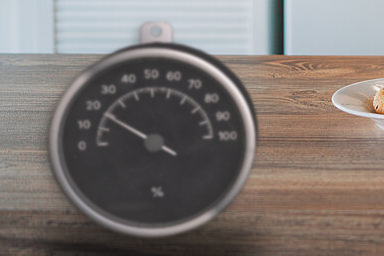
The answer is 20 %
